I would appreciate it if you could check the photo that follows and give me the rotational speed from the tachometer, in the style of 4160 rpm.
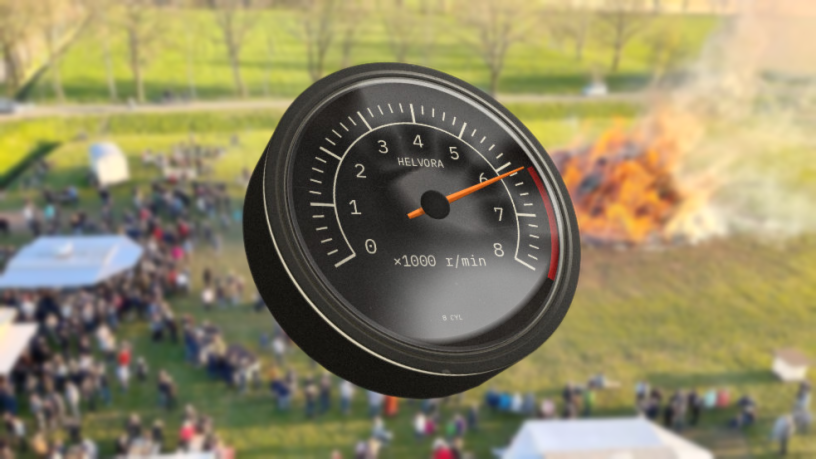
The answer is 6200 rpm
